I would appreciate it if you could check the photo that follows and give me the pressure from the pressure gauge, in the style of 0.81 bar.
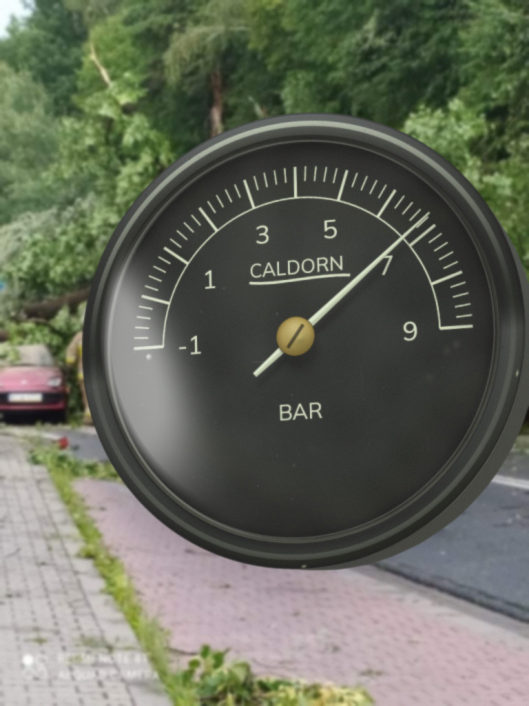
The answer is 6.8 bar
